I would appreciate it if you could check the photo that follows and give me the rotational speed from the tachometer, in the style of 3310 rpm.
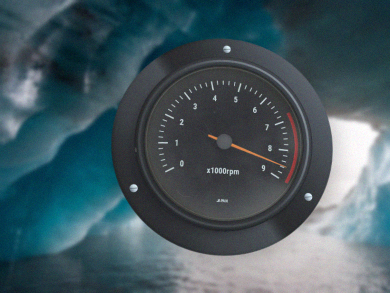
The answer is 8600 rpm
